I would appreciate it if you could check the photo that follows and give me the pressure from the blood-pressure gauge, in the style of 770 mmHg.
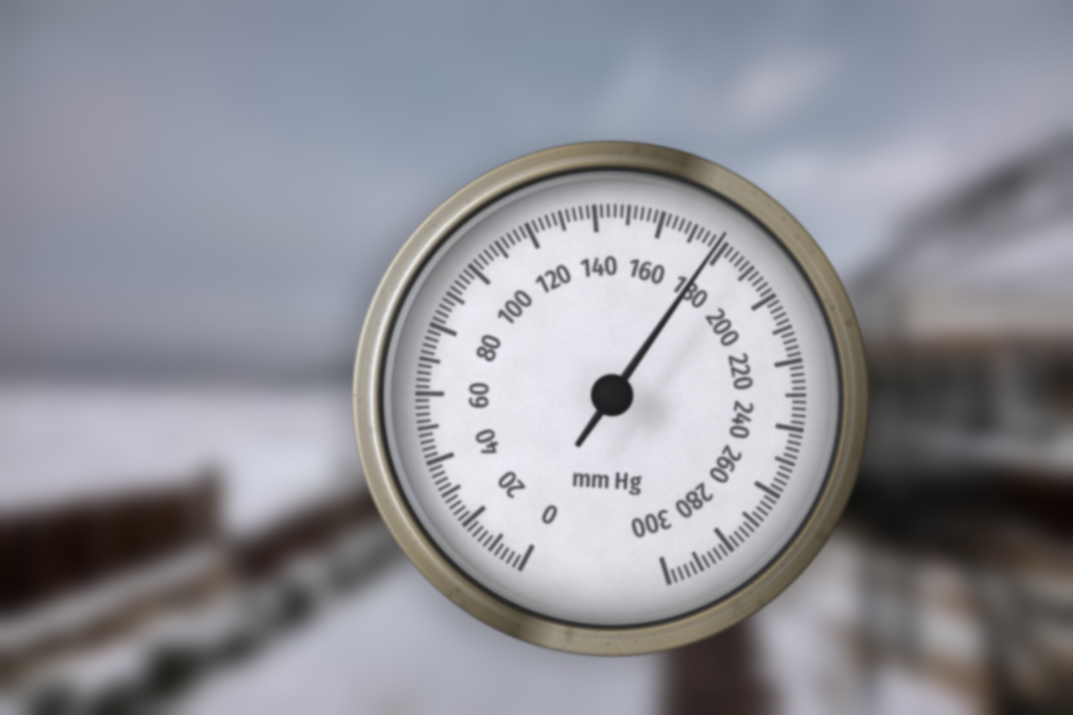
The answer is 178 mmHg
